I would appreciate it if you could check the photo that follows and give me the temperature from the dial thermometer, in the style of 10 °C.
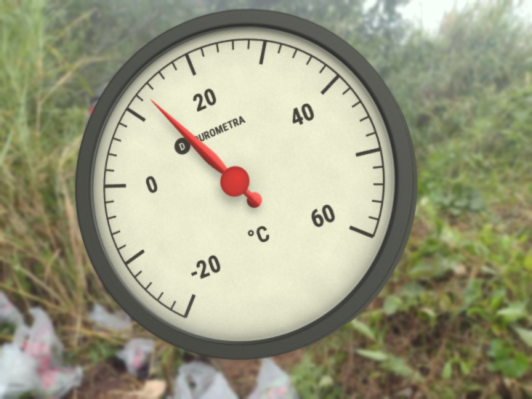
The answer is 13 °C
